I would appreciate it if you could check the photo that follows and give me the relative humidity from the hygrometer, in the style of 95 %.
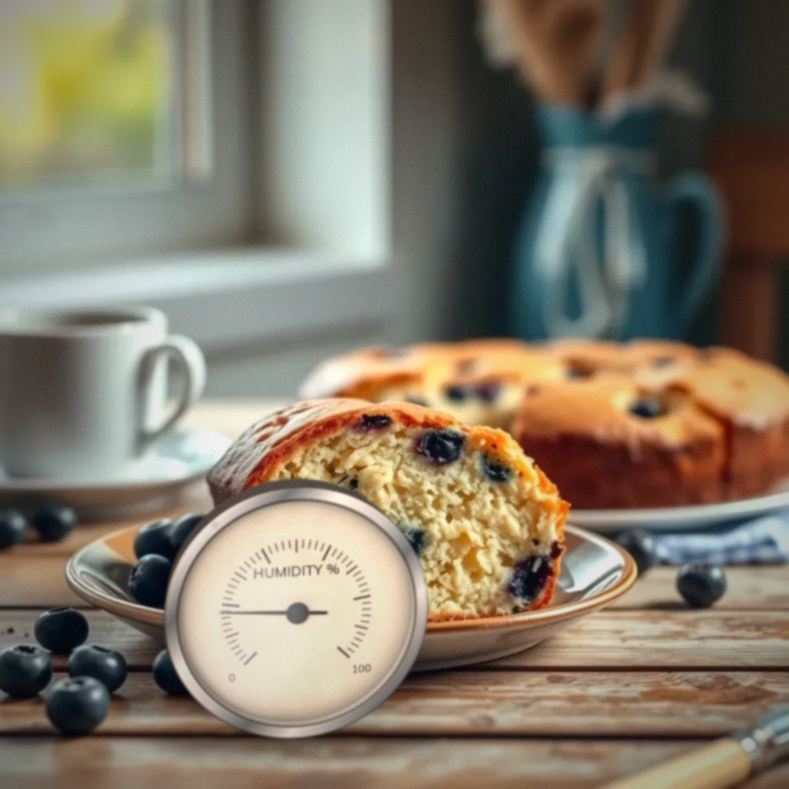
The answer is 18 %
